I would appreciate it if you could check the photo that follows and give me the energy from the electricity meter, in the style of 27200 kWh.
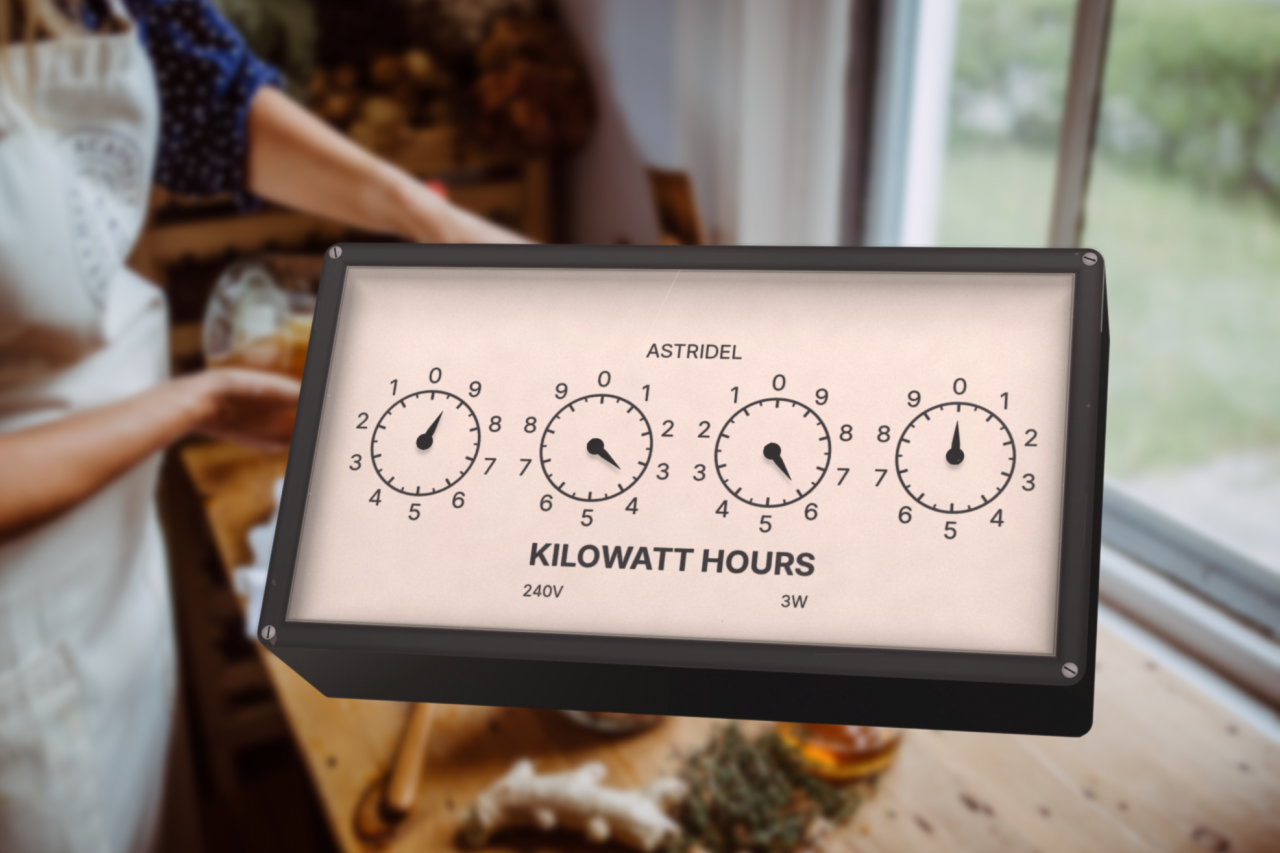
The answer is 9360 kWh
